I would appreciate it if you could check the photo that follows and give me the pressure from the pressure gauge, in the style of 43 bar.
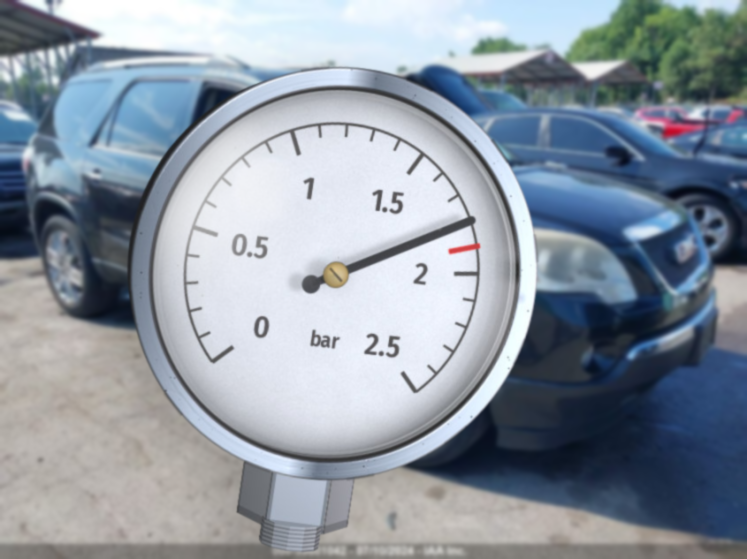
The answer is 1.8 bar
